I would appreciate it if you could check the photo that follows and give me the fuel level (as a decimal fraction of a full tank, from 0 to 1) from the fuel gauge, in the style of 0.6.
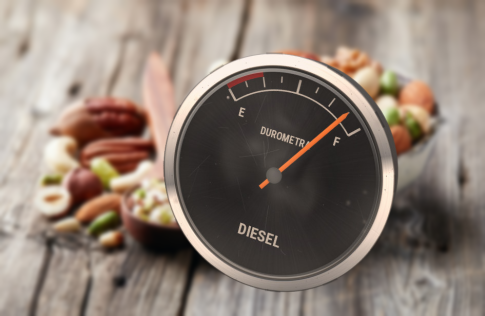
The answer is 0.875
